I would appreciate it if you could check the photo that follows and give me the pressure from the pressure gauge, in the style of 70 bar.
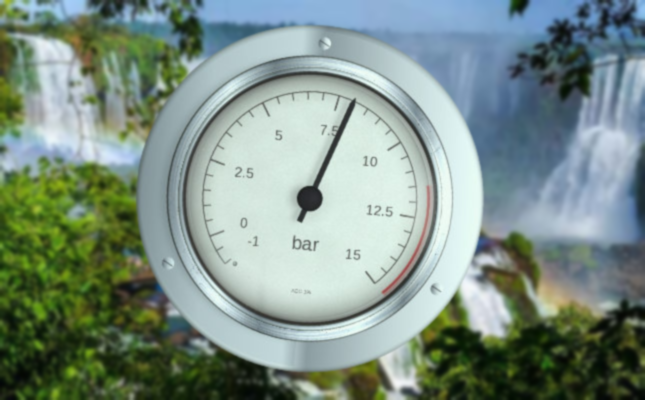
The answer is 8 bar
